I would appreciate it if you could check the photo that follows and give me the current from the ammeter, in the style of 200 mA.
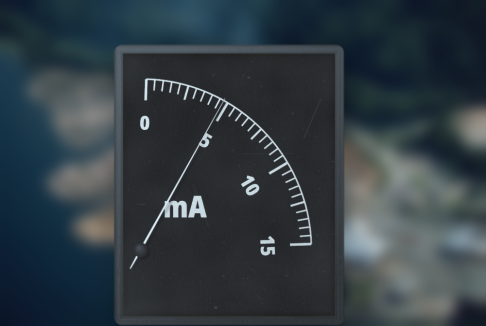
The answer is 4.75 mA
